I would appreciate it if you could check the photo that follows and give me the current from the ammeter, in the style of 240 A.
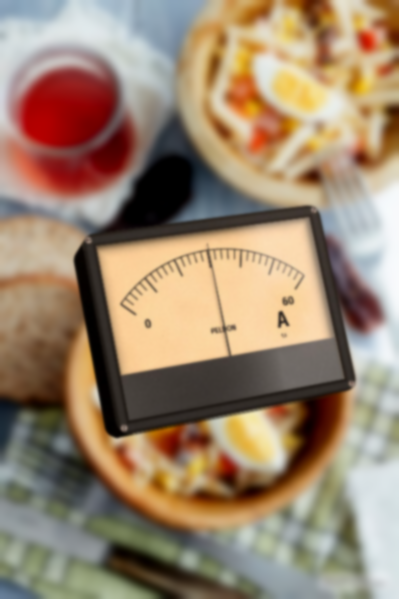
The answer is 30 A
